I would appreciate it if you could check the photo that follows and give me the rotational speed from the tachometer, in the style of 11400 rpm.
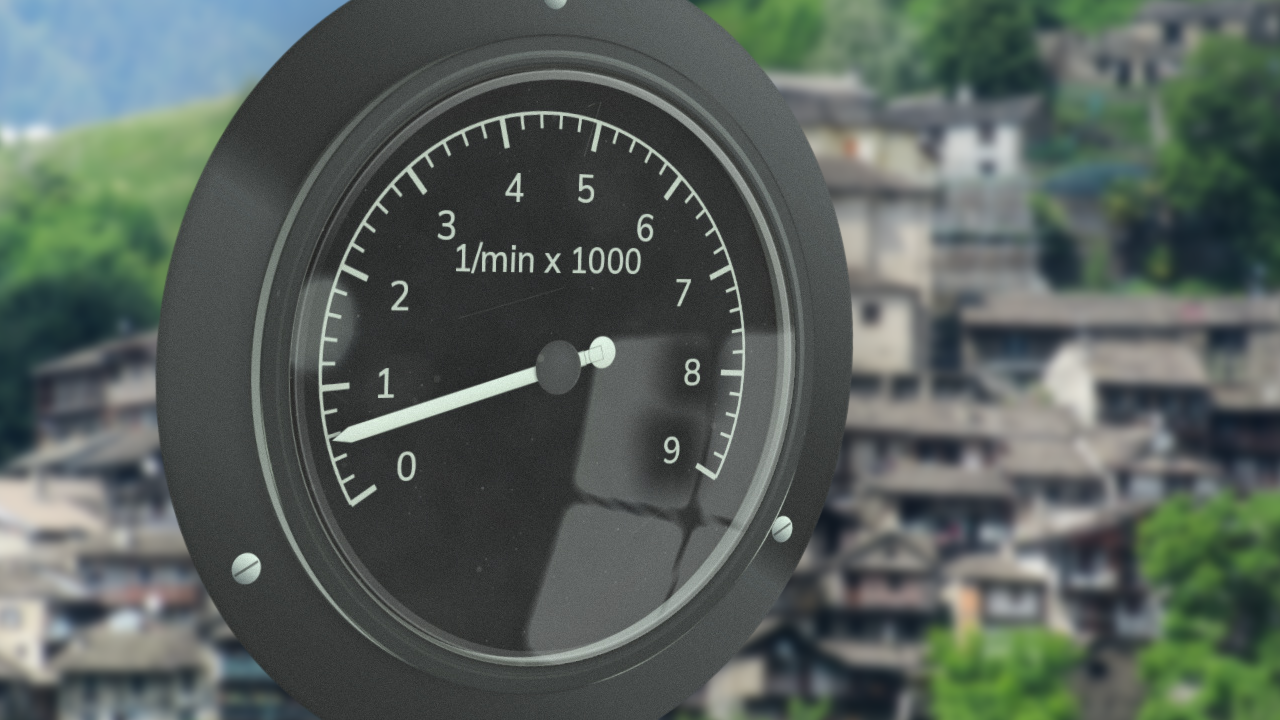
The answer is 600 rpm
